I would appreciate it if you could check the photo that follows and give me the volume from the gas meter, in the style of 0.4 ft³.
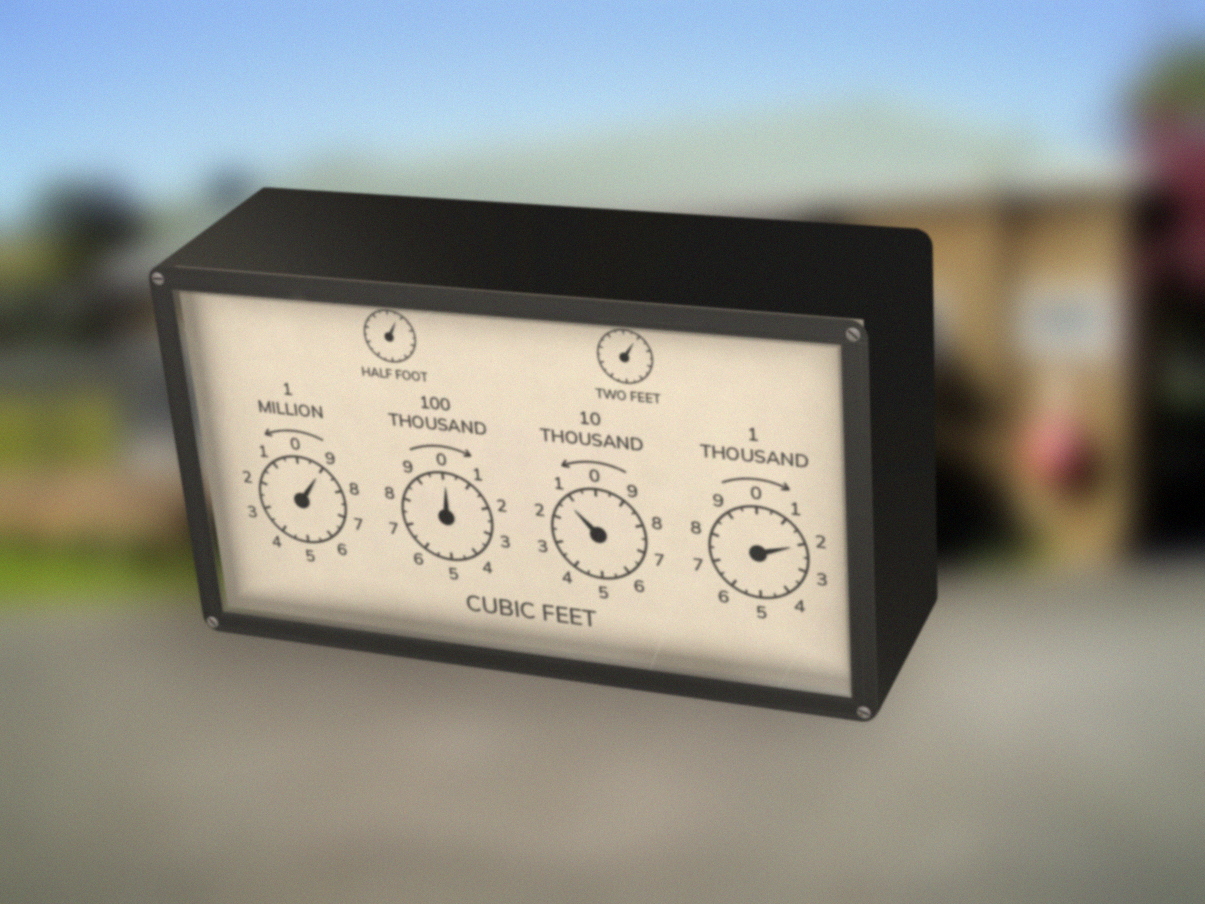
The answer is 901200 ft³
